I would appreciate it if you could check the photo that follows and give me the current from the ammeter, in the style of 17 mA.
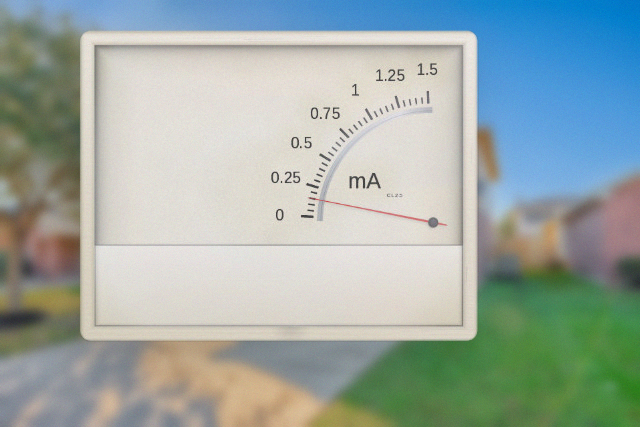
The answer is 0.15 mA
